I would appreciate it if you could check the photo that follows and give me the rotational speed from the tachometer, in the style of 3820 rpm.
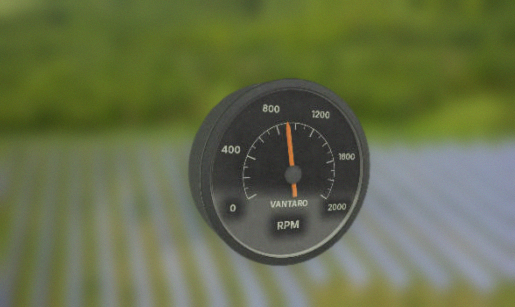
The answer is 900 rpm
